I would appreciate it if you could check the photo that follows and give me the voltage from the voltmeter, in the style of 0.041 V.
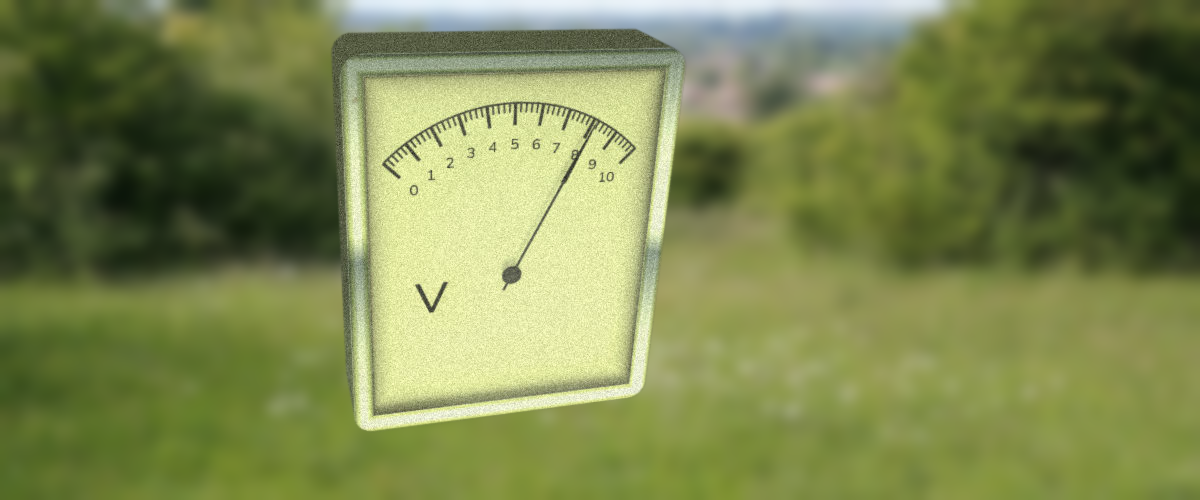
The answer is 8 V
